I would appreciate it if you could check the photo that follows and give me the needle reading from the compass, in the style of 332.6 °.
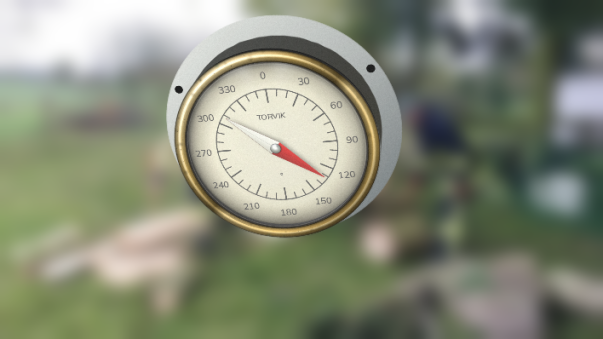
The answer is 130 °
